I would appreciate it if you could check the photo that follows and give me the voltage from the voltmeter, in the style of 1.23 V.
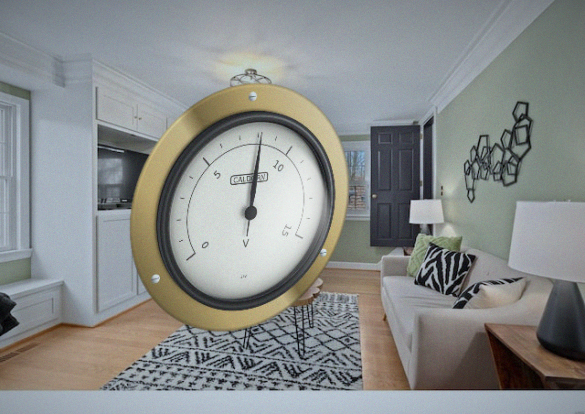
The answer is 8 V
